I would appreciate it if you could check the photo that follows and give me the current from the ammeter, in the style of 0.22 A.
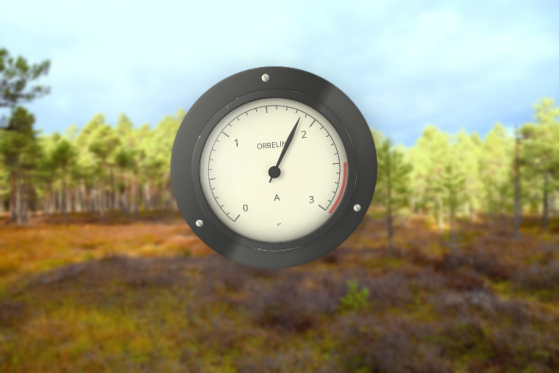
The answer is 1.85 A
